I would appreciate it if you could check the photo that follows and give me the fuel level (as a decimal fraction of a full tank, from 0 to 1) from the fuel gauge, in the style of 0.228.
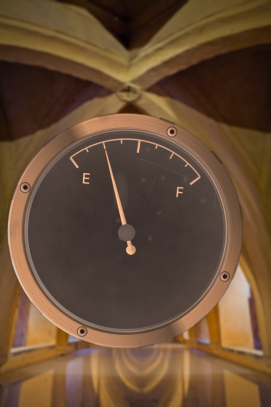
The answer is 0.25
